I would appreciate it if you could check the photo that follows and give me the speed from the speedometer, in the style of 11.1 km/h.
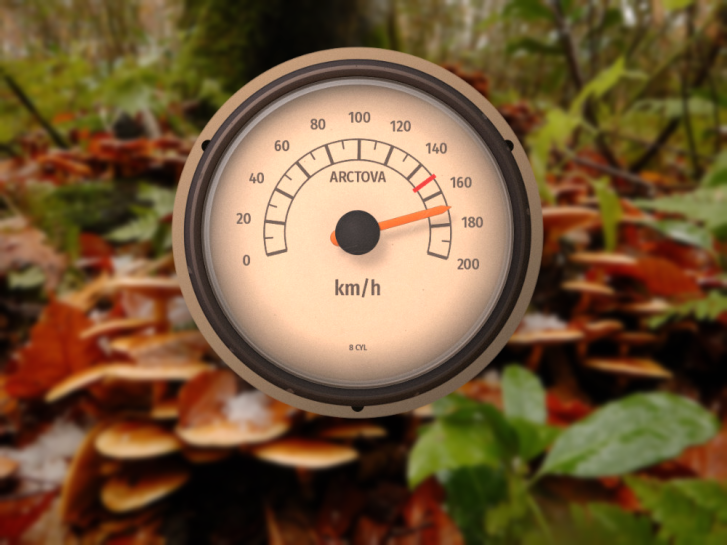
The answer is 170 km/h
